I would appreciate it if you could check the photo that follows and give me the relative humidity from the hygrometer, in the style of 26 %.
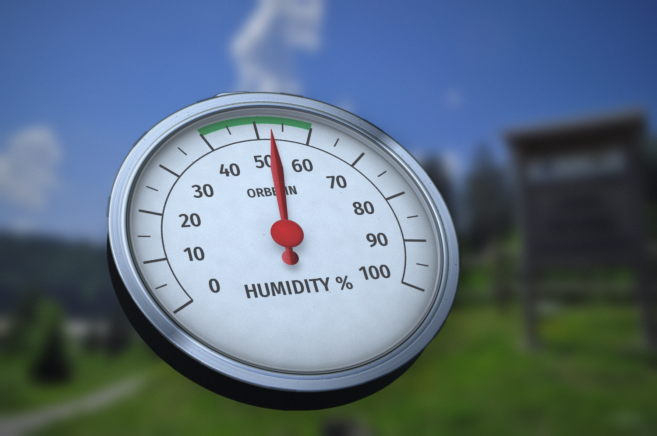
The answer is 52.5 %
